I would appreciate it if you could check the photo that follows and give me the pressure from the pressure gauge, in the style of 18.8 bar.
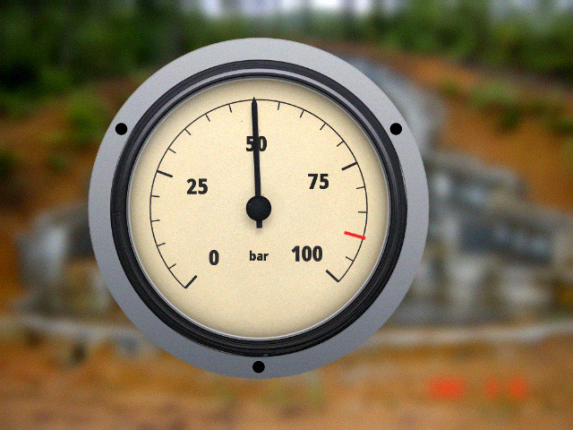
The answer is 50 bar
